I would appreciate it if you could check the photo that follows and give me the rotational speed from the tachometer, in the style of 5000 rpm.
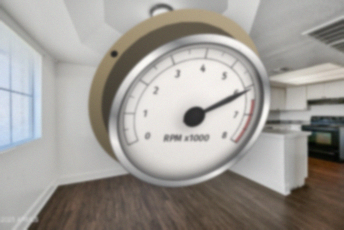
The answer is 6000 rpm
